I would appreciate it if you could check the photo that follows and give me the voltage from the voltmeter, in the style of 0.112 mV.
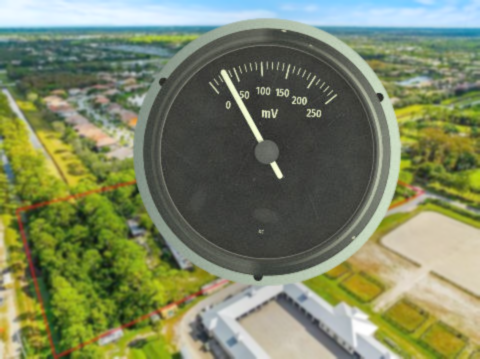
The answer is 30 mV
